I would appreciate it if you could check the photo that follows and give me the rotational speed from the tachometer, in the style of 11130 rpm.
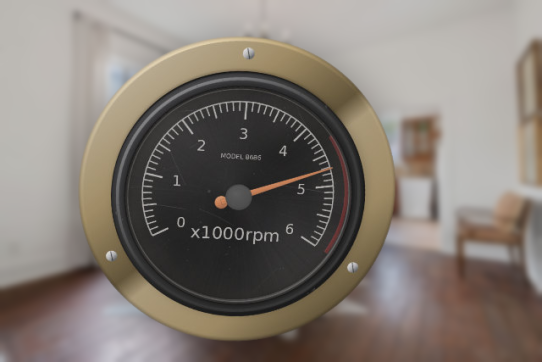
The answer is 4700 rpm
